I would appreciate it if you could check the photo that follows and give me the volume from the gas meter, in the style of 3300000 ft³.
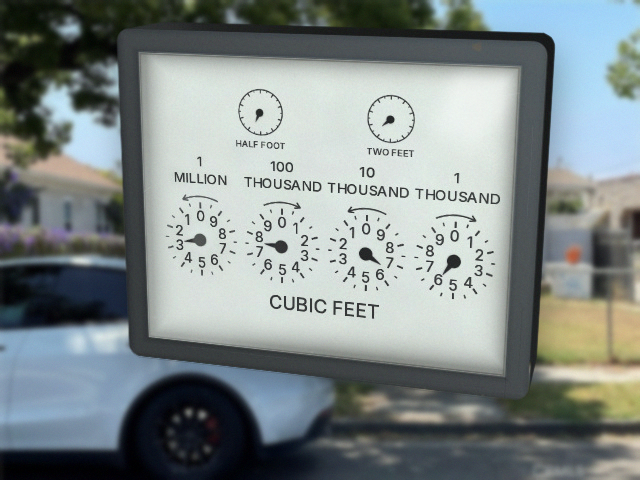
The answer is 276600 ft³
